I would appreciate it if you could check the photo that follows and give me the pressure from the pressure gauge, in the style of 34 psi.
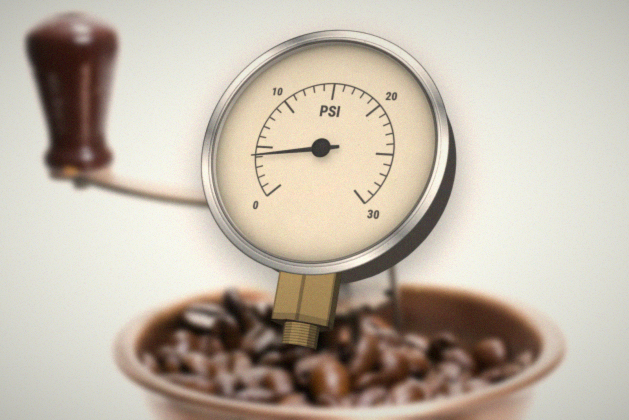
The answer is 4 psi
